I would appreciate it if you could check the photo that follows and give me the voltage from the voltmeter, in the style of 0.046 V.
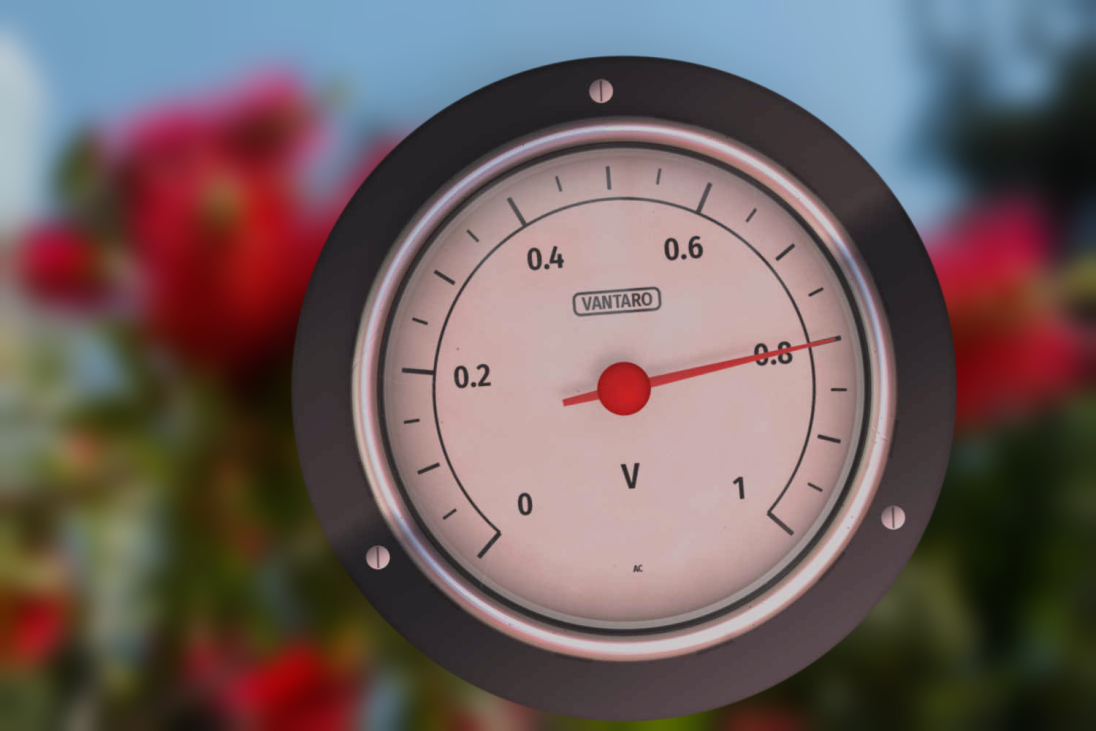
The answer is 0.8 V
